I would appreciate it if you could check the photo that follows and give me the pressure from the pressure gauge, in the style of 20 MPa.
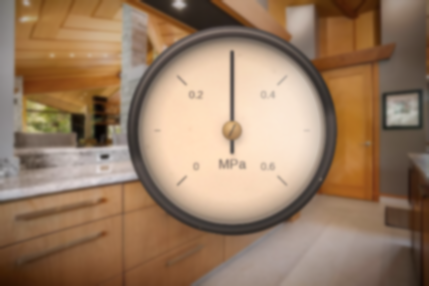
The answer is 0.3 MPa
